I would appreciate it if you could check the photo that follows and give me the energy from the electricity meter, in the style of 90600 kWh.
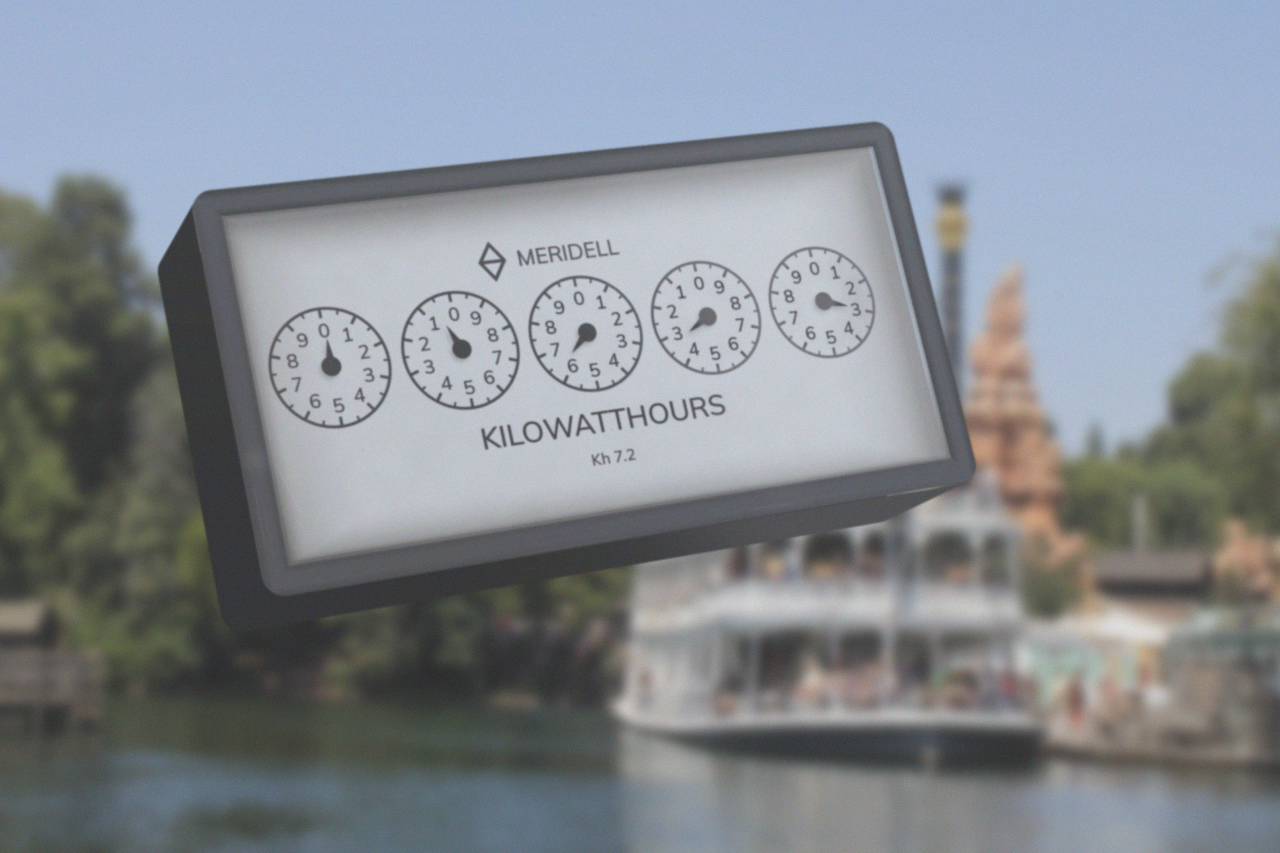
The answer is 633 kWh
